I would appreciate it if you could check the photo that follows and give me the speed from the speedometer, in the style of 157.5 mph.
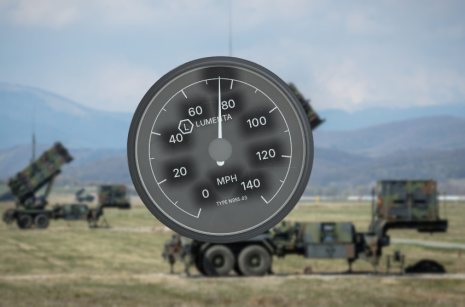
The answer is 75 mph
